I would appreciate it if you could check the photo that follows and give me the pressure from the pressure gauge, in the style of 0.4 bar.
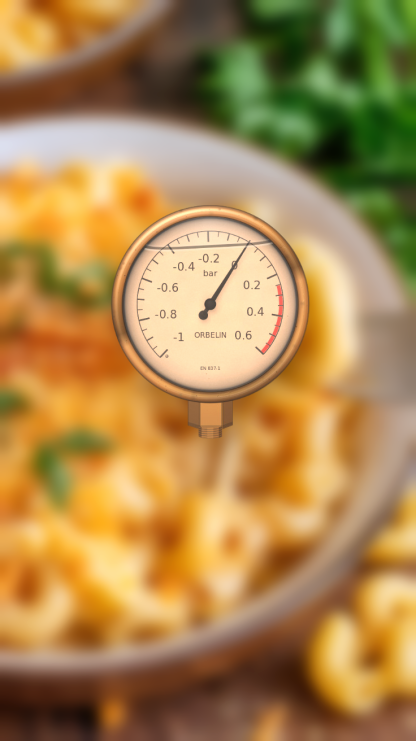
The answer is 0 bar
